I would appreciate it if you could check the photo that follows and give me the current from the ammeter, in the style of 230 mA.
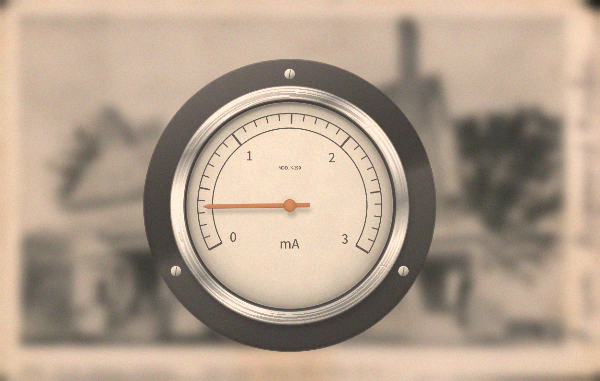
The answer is 0.35 mA
